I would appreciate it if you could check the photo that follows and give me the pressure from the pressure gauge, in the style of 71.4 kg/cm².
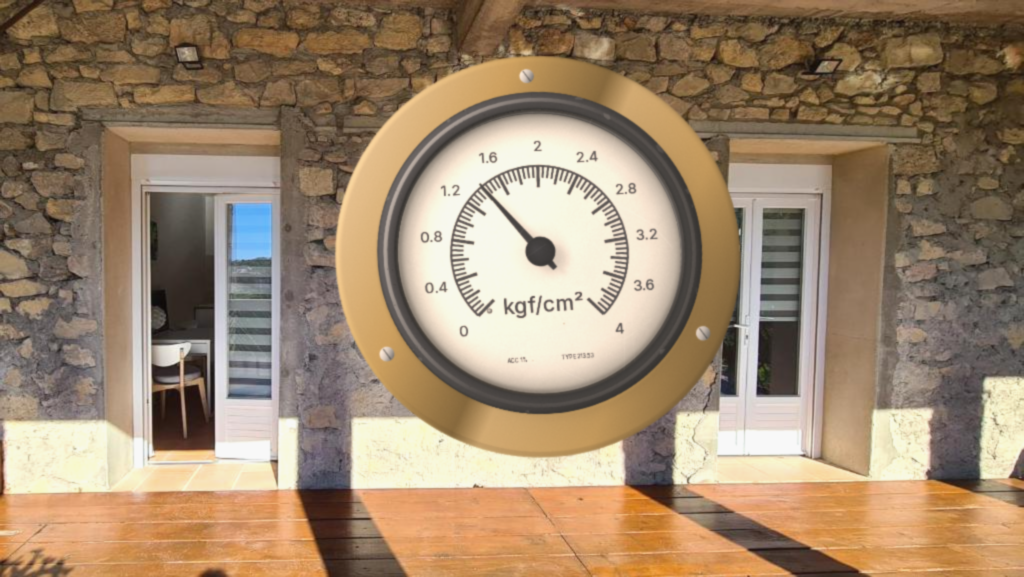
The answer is 1.4 kg/cm²
